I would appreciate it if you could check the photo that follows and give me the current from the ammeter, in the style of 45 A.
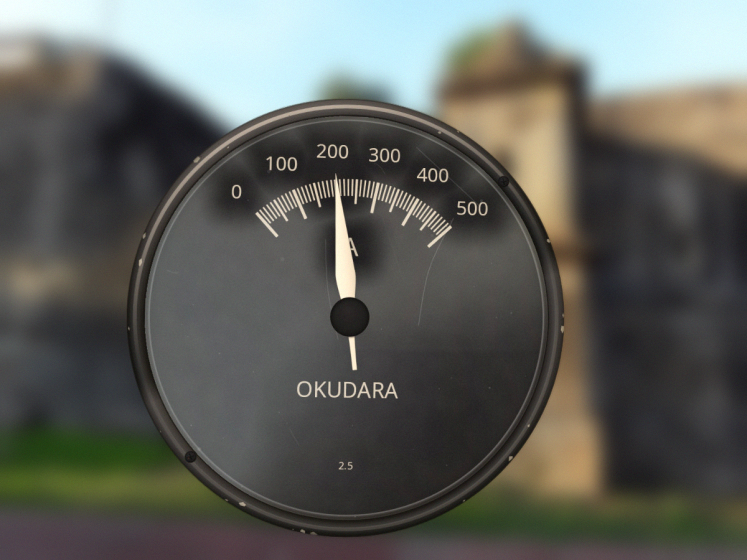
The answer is 200 A
